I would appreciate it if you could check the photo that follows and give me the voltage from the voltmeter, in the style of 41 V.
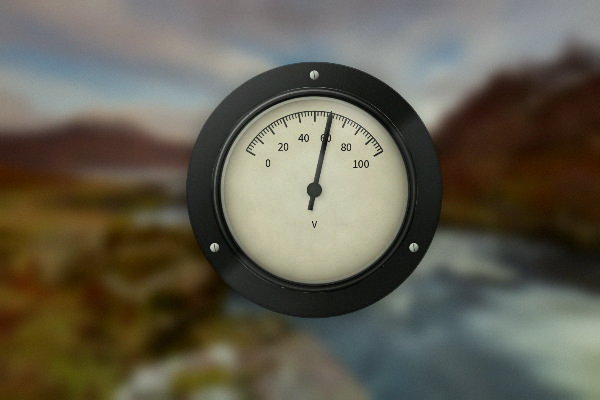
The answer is 60 V
